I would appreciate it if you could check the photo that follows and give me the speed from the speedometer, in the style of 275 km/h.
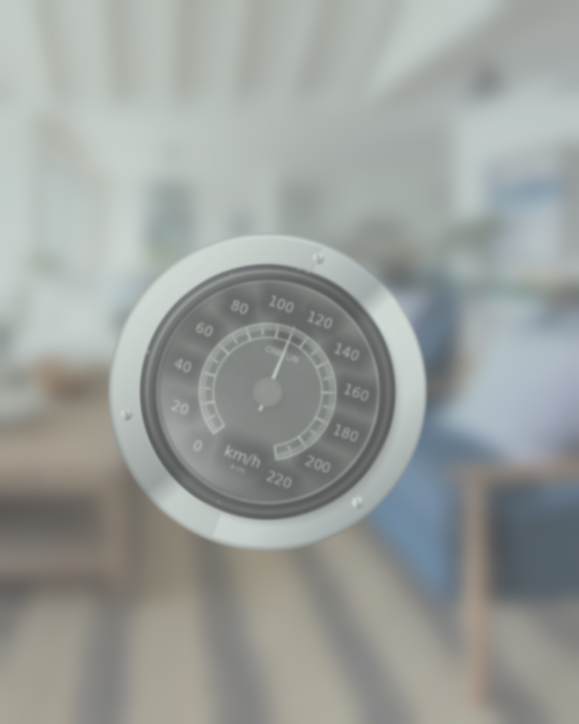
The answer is 110 km/h
